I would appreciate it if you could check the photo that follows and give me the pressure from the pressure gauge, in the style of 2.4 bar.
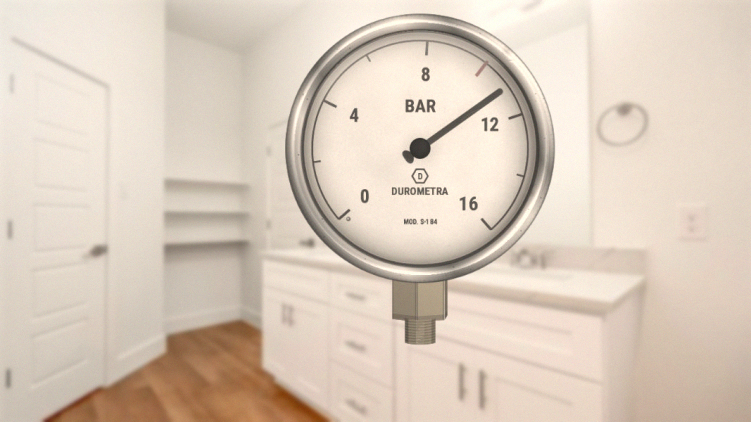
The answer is 11 bar
